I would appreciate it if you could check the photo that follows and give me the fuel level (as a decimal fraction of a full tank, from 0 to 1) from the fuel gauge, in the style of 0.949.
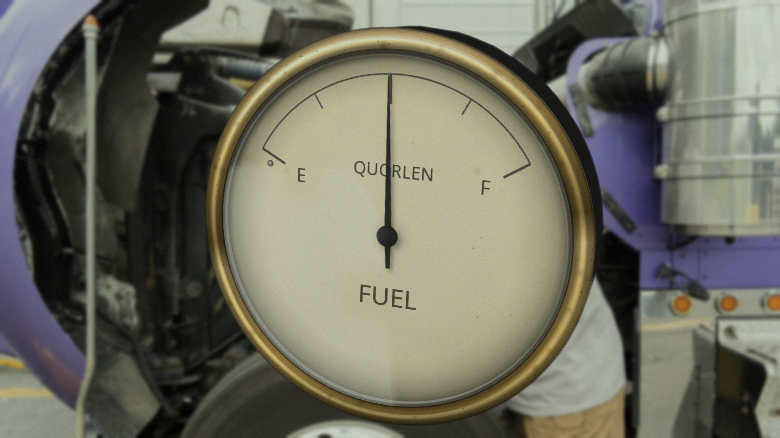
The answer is 0.5
